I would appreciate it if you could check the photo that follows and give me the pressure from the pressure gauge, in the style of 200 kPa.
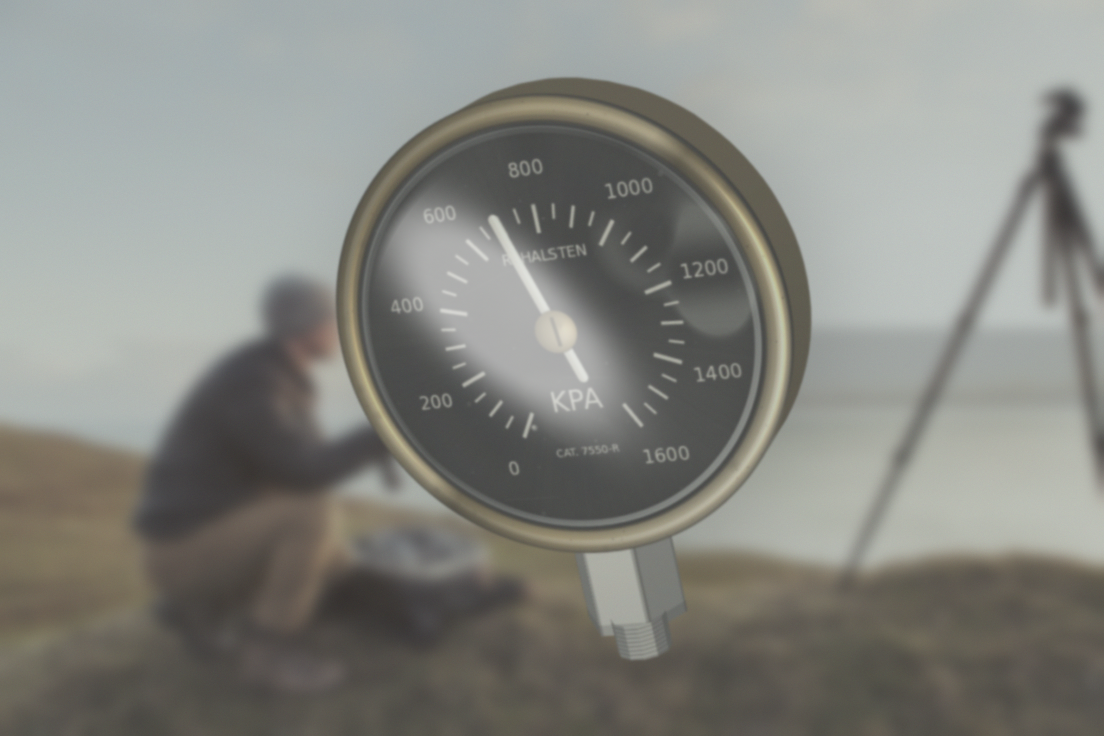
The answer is 700 kPa
